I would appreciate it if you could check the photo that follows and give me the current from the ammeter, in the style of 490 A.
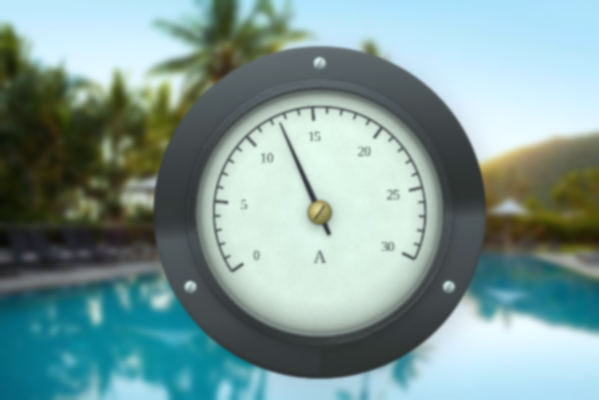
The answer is 12.5 A
